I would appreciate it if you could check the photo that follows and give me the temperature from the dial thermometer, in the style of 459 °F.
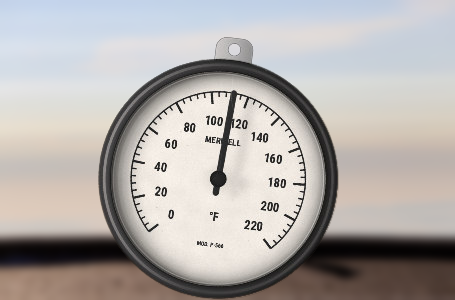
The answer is 112 °F
